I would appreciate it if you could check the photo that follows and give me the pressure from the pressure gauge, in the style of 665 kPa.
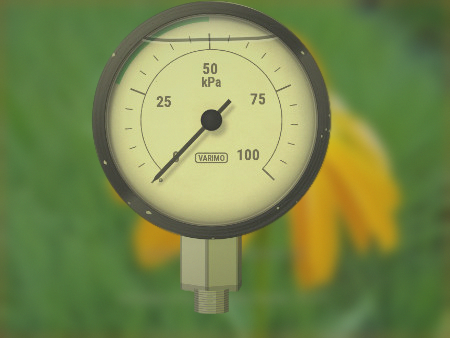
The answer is 0 kPa
